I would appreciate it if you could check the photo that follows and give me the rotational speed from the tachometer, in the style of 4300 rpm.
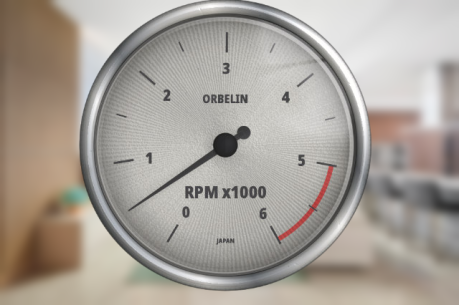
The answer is 500 rpm
